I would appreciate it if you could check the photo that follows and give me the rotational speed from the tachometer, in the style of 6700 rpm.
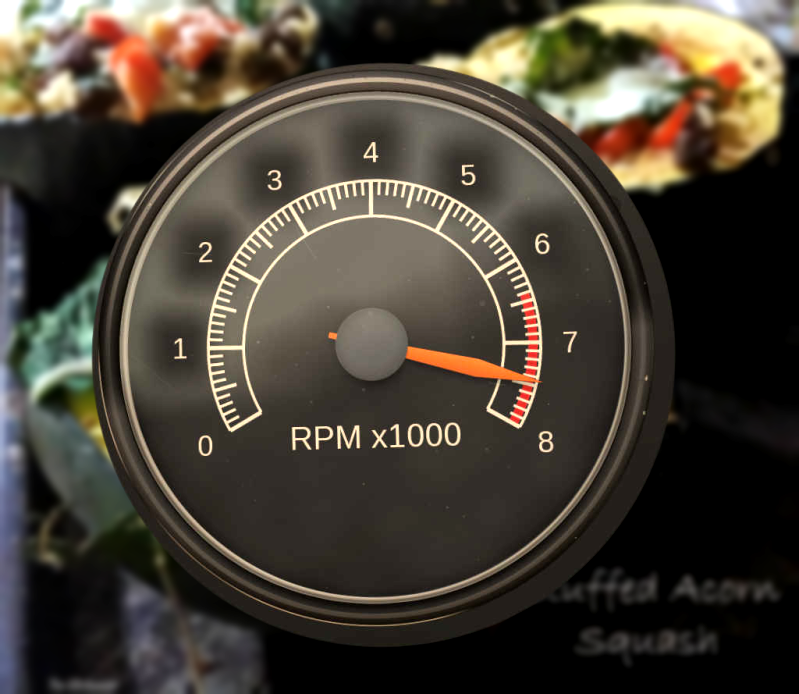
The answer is 7450 rpm
